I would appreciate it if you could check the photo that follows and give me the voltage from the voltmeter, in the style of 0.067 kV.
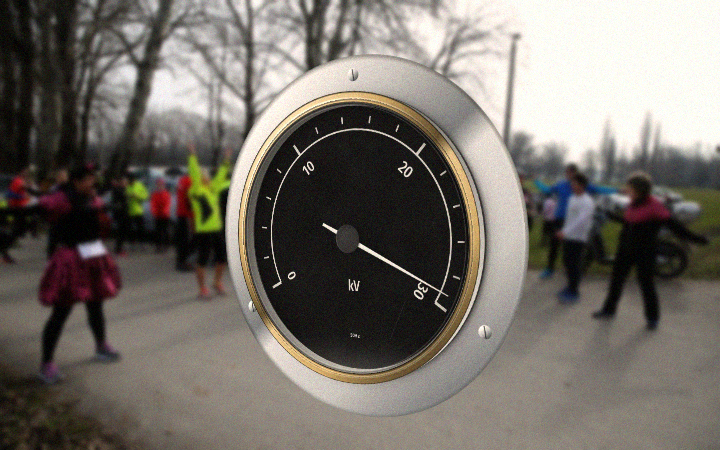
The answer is 29 kV
